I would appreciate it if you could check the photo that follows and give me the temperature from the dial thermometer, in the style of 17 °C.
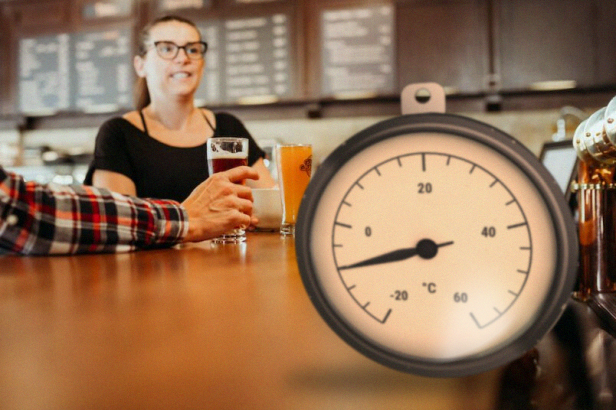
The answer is -8 °C
